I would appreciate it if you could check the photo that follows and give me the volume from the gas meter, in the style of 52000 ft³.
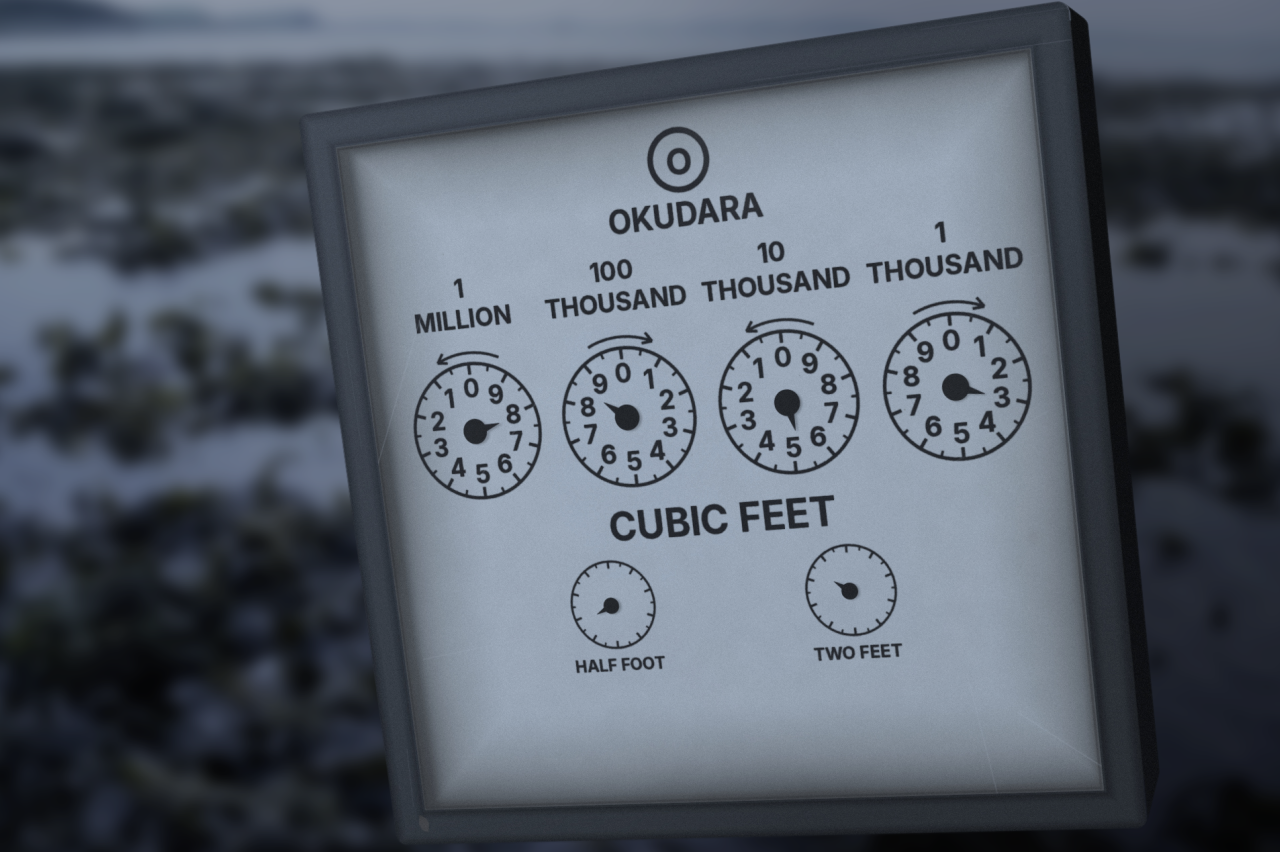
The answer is 785300 ft³
